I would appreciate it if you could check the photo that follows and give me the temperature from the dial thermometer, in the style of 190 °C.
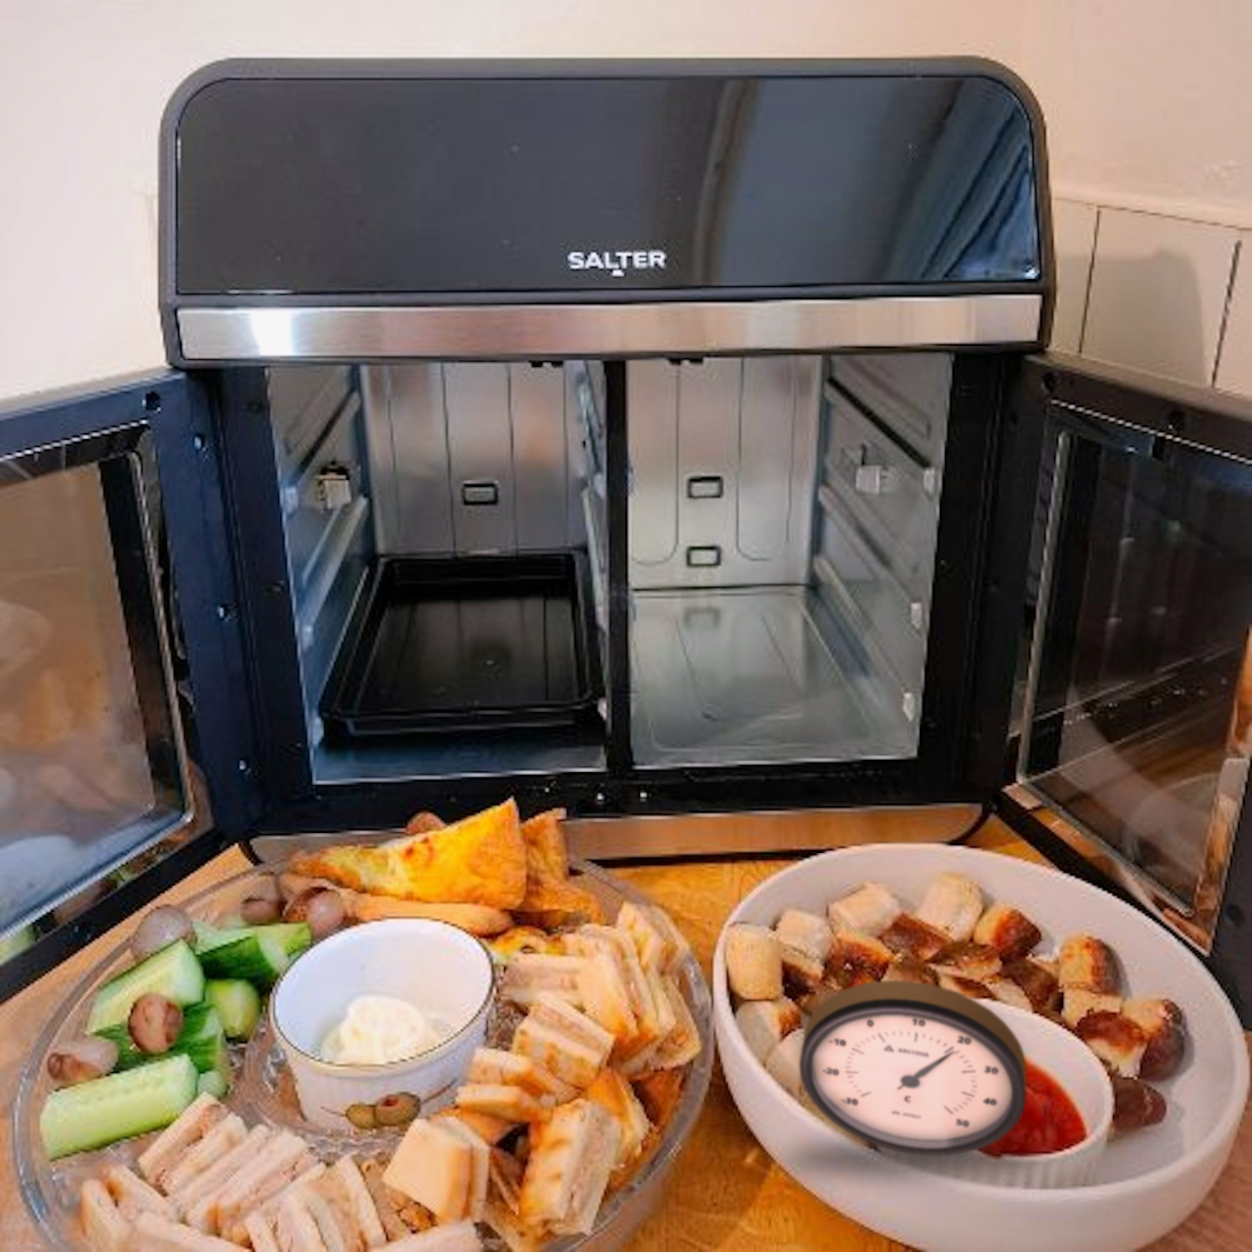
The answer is 20 °C
